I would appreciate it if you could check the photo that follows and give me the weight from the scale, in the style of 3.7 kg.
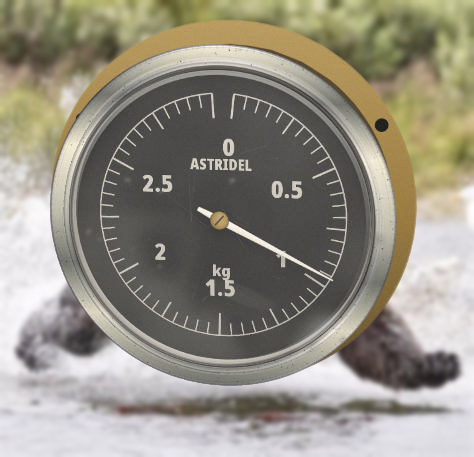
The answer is 0.95 kg
